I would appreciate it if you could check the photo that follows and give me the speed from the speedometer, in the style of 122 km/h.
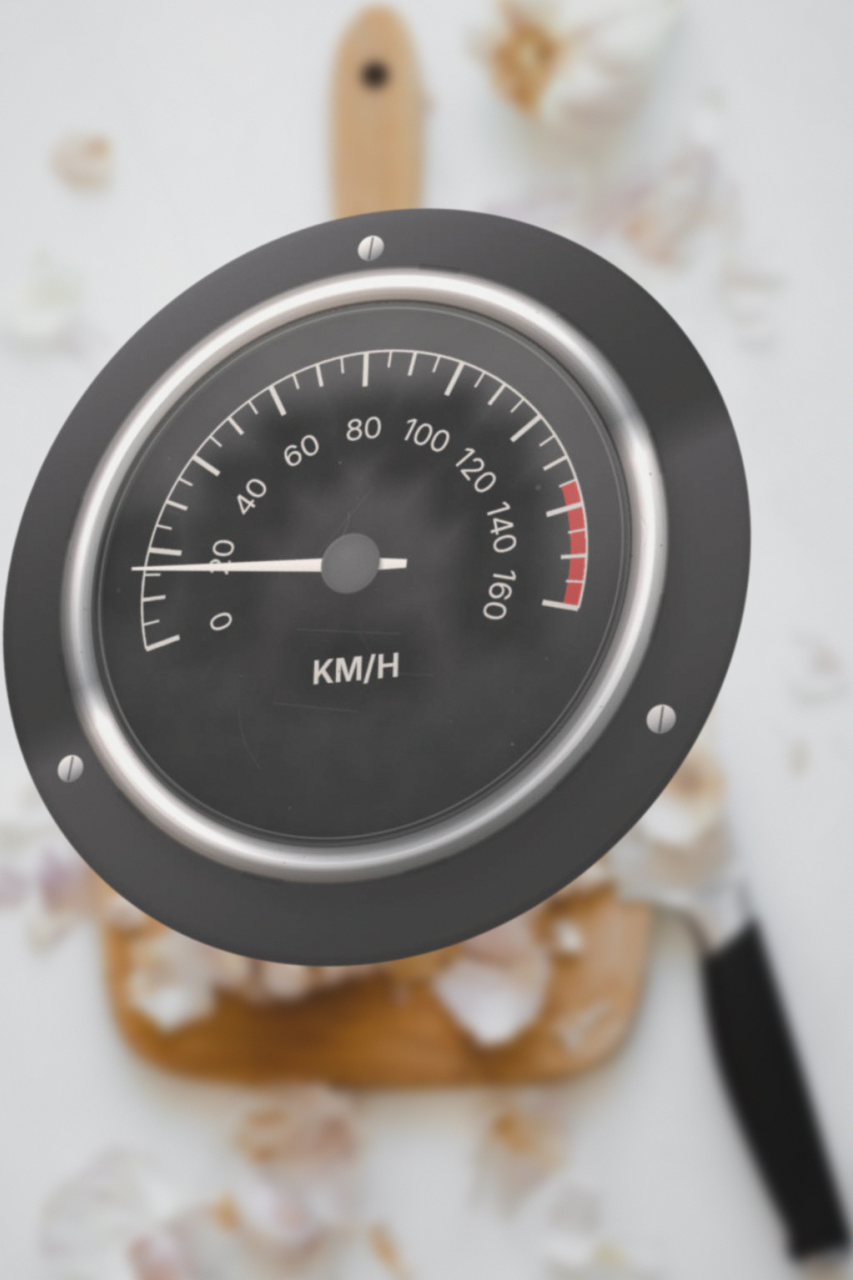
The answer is 15 km/h
